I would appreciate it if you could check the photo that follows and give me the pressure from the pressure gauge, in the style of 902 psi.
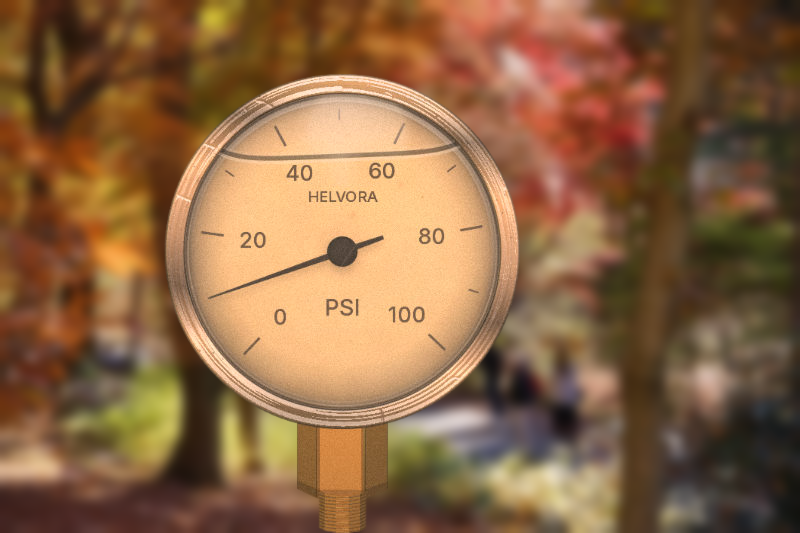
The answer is 10 psi
